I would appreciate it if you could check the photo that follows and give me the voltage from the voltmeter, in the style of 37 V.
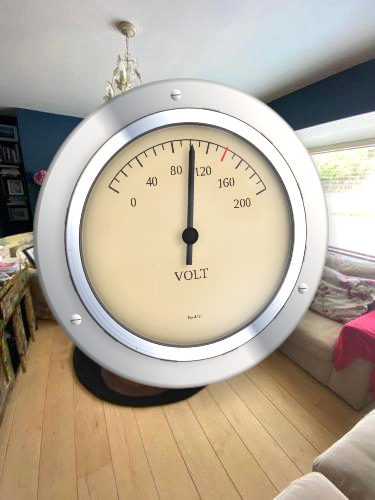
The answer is 100 V
